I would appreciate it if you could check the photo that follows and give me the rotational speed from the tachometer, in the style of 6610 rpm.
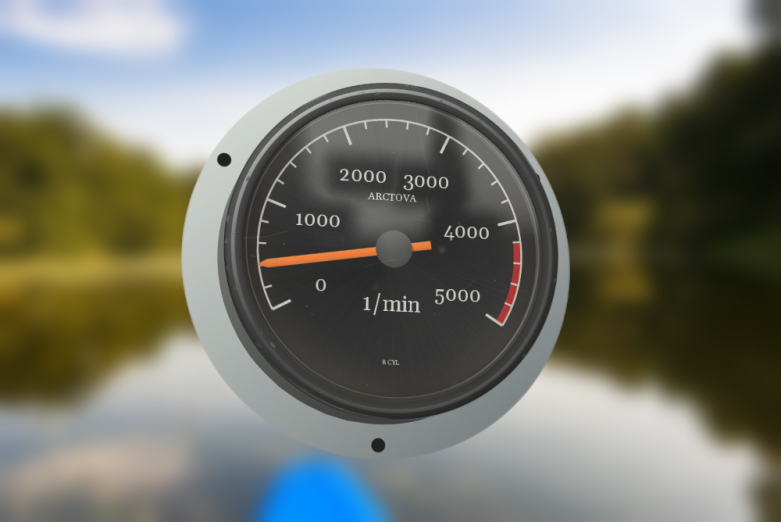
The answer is 400 rpm
